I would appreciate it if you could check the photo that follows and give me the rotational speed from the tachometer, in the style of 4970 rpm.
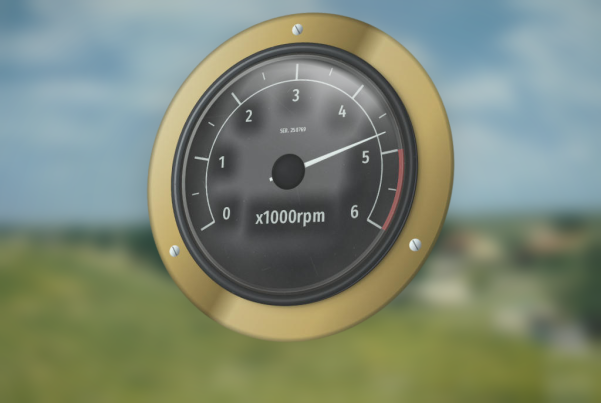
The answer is 4750 rpm
